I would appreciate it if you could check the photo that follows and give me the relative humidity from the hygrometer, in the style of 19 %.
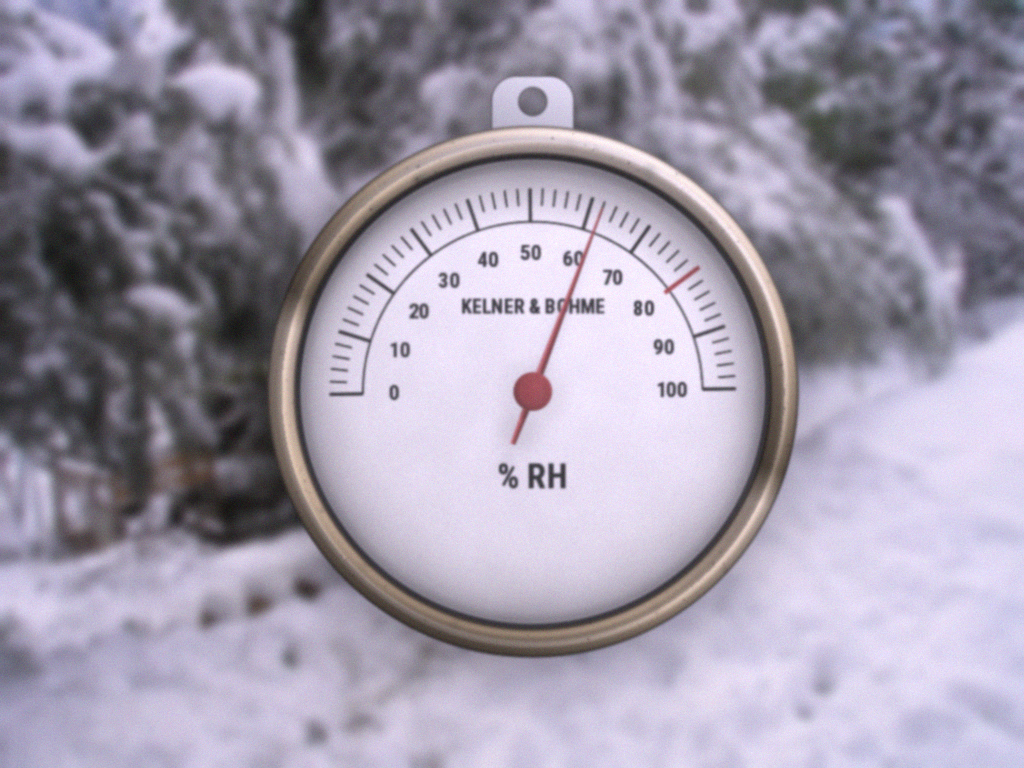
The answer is 62 %
